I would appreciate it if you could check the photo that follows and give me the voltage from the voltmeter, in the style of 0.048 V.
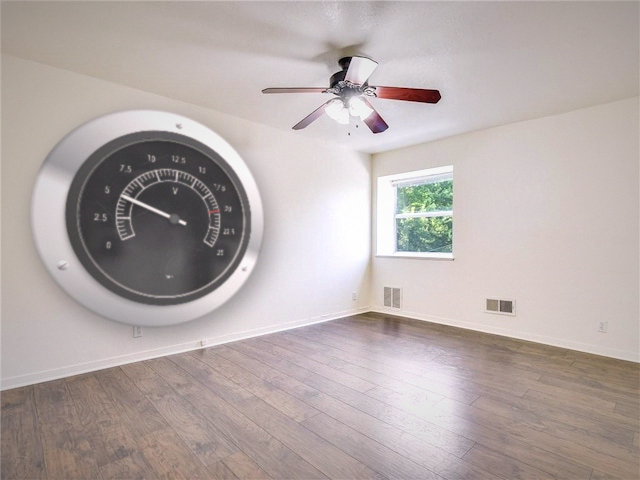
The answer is 5 V
